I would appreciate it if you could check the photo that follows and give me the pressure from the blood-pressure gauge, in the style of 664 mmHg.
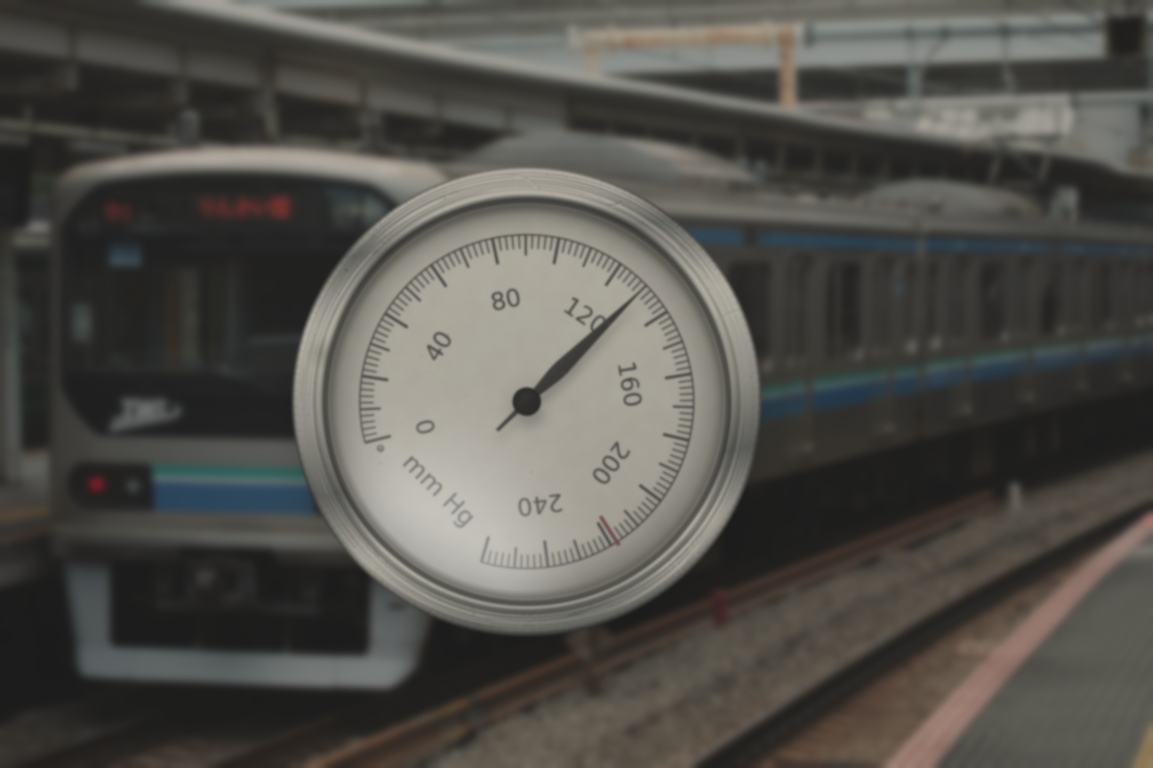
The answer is 130 mmHg
